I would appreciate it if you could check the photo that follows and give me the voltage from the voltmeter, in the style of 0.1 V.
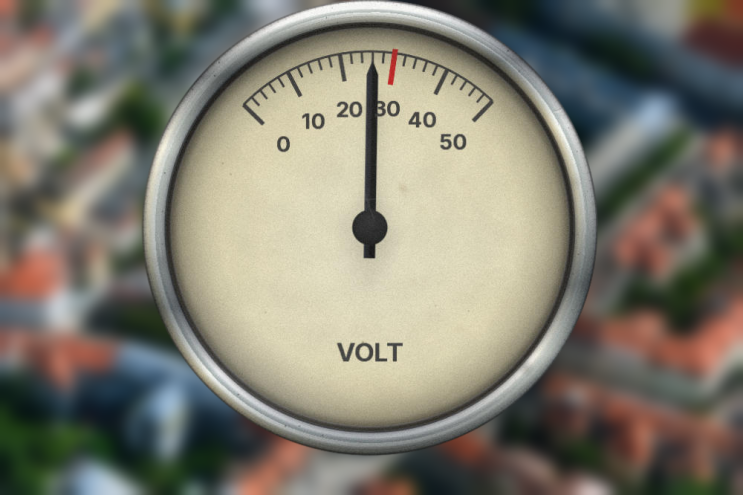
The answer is 26 V
